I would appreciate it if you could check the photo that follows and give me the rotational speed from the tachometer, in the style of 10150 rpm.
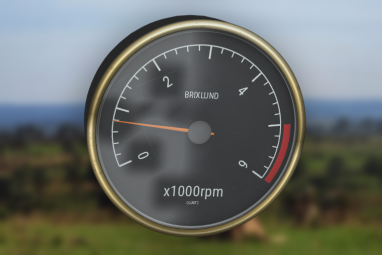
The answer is 800 rpm
